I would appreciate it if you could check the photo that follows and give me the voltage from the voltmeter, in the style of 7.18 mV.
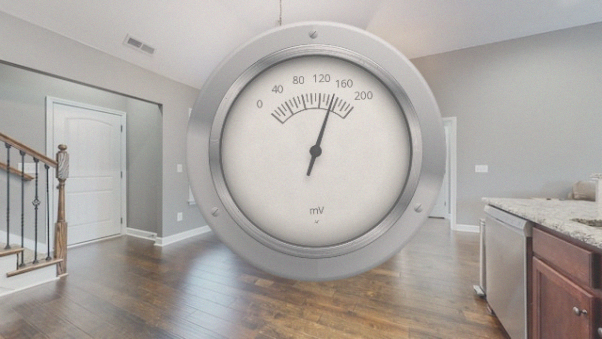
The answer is 150 mV
